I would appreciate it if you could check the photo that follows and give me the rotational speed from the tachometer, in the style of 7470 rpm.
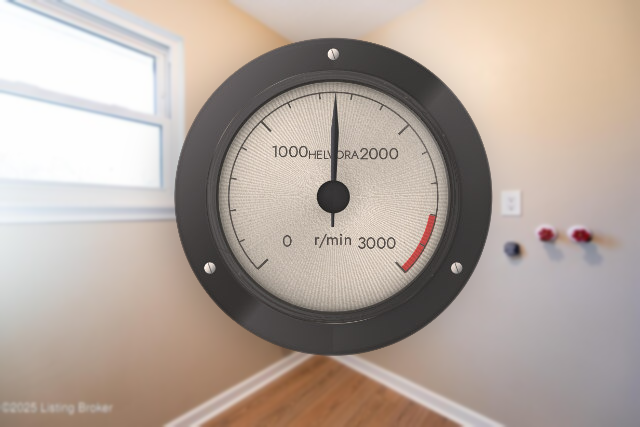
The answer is 1500 rpm
